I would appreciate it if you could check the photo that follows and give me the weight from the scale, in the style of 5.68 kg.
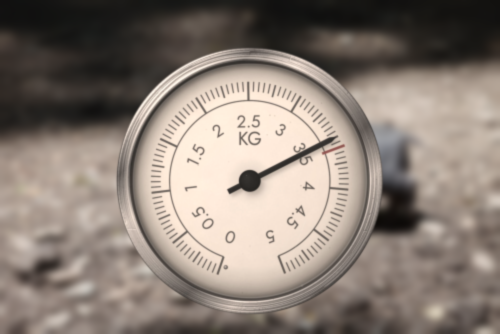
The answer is 3.5 kg
